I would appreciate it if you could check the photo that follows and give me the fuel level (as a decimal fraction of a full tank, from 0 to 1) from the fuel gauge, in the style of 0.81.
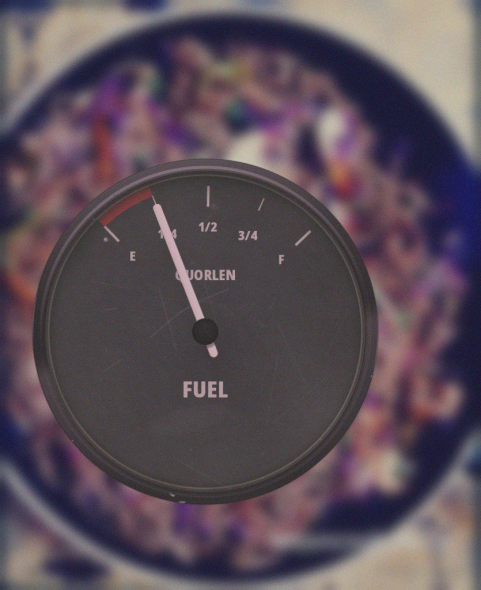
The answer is 0.25
